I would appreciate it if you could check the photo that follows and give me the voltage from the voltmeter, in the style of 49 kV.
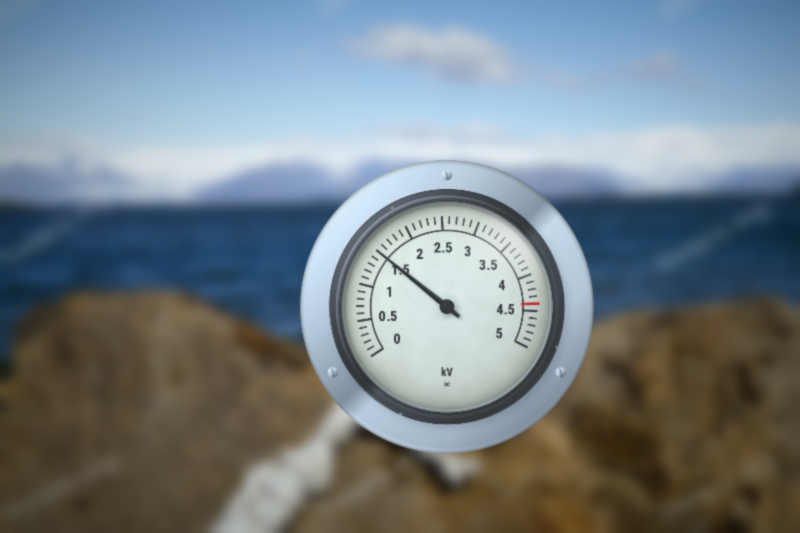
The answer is 1.5 kV
